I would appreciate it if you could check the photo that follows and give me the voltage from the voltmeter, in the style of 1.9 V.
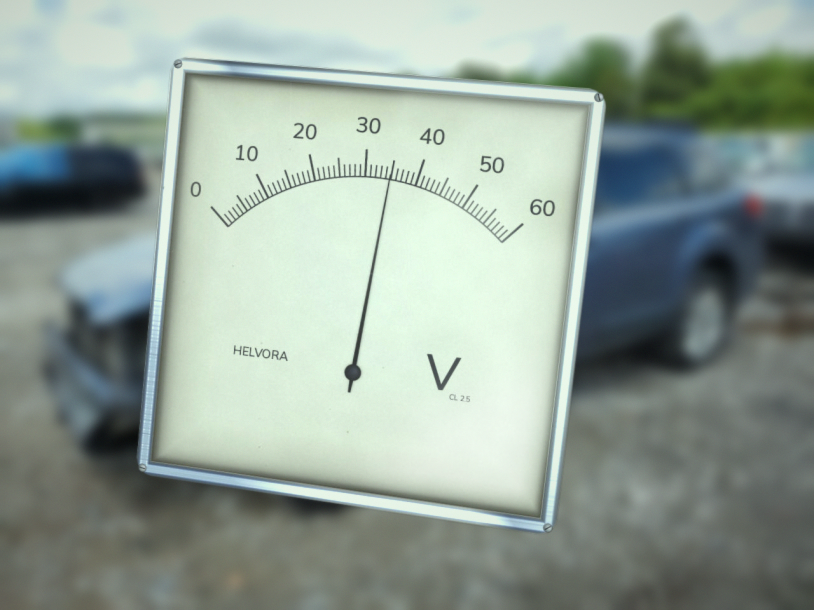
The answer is 35 V
